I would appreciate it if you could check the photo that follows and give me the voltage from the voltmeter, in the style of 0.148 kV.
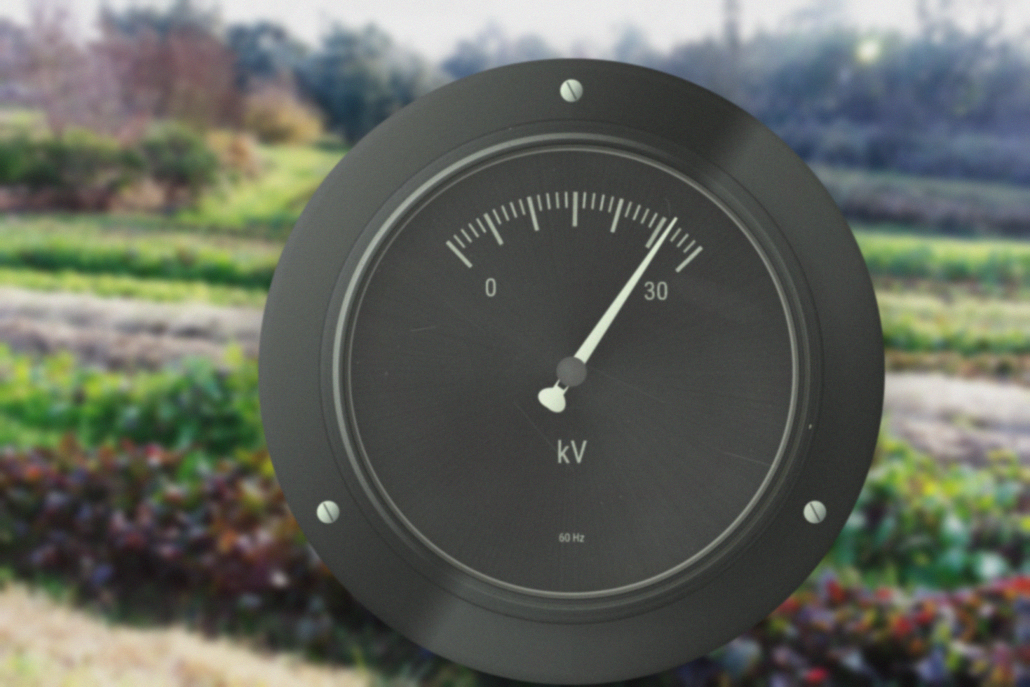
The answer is 26 kV
